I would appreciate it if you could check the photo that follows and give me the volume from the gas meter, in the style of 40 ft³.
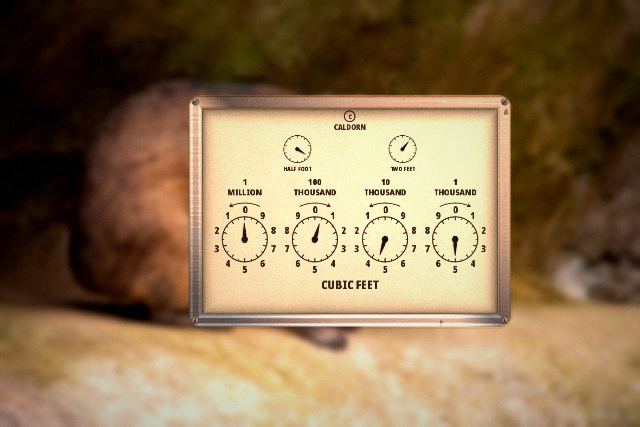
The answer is 4500 ft³
